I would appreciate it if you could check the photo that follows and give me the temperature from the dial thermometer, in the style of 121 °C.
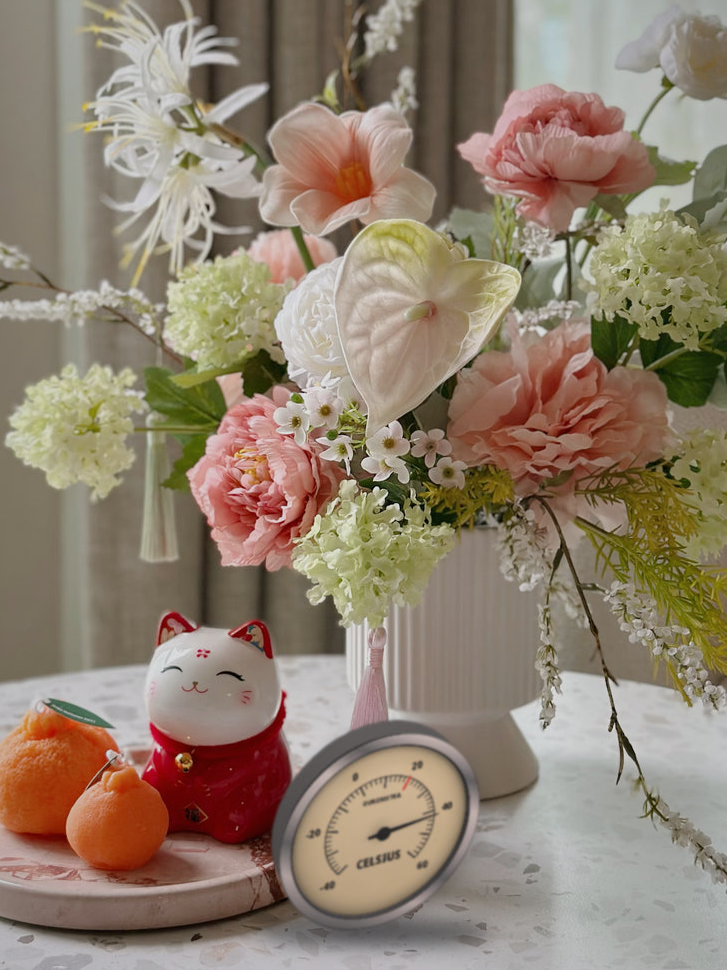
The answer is 40 °C
